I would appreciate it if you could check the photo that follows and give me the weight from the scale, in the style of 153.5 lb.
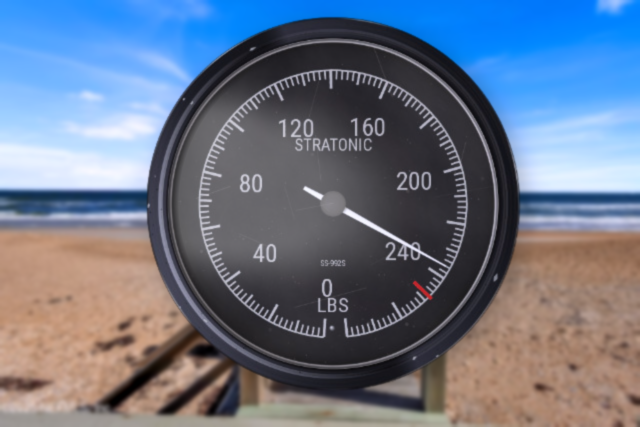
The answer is 236 lb
